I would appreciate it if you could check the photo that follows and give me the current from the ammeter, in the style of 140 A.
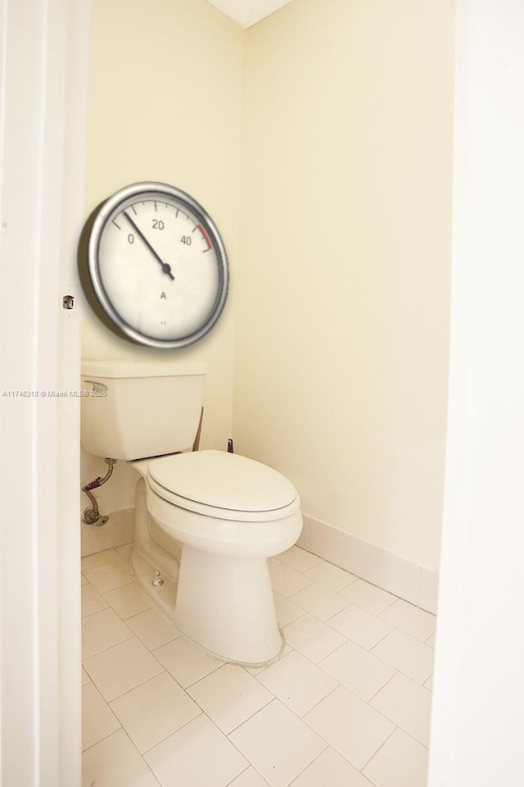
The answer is 5 A
